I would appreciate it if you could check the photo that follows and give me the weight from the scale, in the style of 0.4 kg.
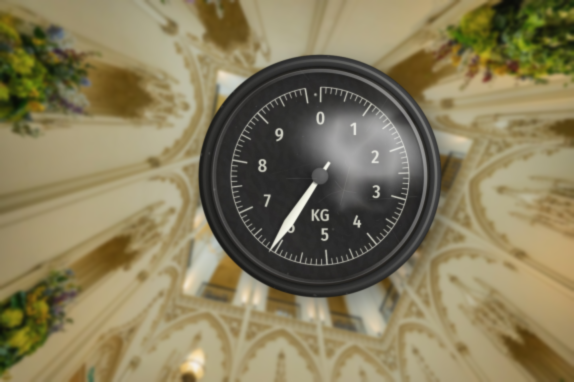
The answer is 6.1 kg
